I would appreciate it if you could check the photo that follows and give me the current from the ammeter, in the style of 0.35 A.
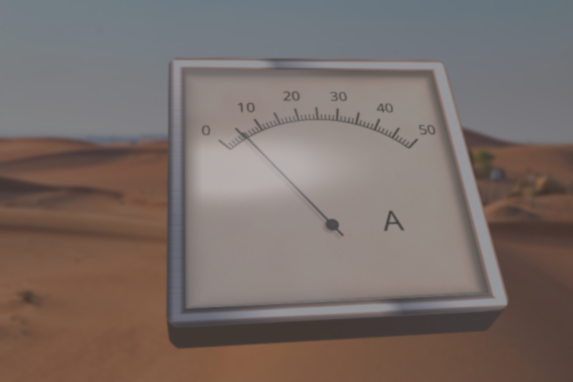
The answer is 5 A
